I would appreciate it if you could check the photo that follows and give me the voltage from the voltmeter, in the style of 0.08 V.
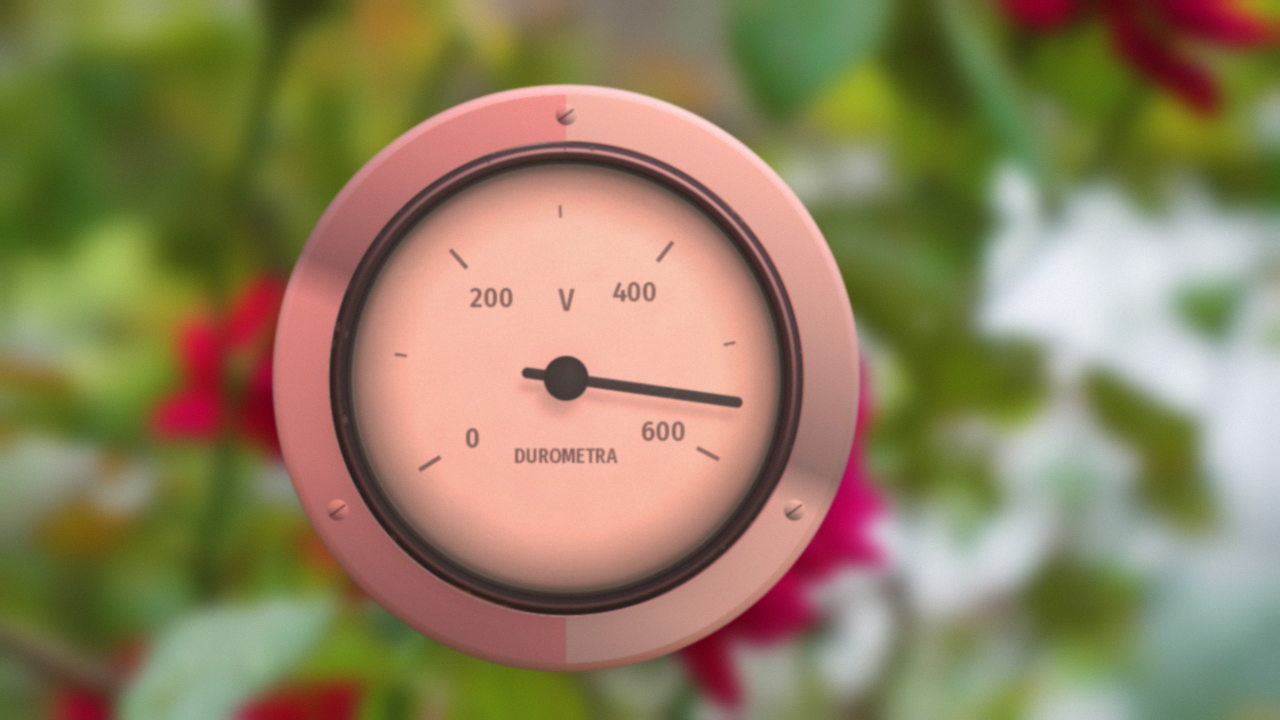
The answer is 550 V
